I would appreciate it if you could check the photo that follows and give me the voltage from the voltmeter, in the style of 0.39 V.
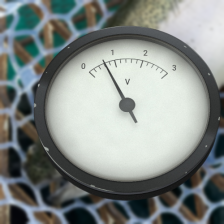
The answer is 0.6 V
